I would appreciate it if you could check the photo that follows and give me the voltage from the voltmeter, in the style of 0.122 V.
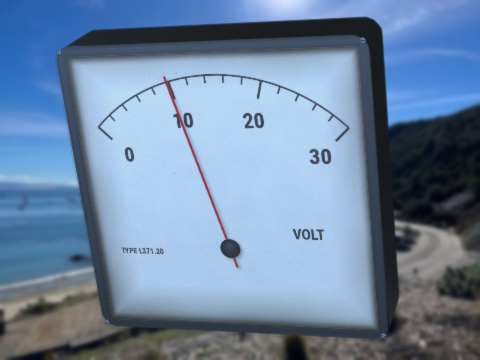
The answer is 10 V
